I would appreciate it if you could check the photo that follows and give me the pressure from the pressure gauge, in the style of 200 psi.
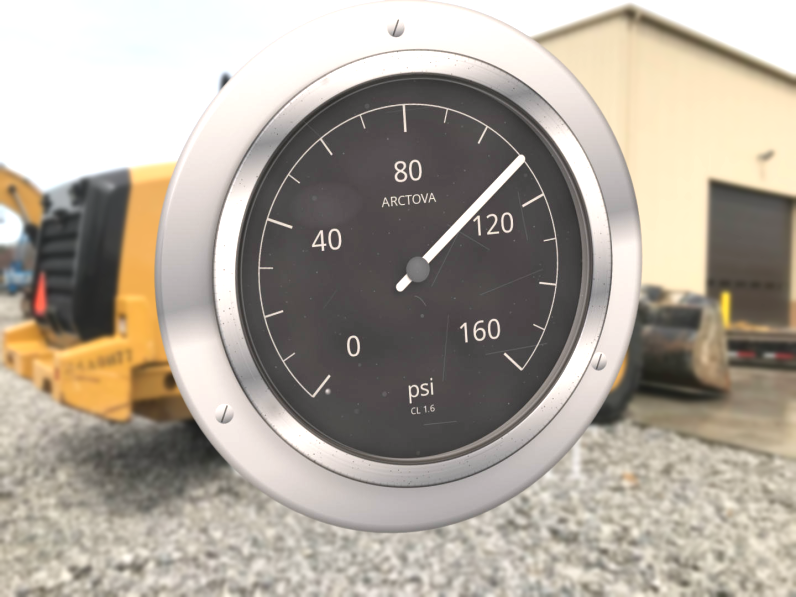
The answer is 110 psi
